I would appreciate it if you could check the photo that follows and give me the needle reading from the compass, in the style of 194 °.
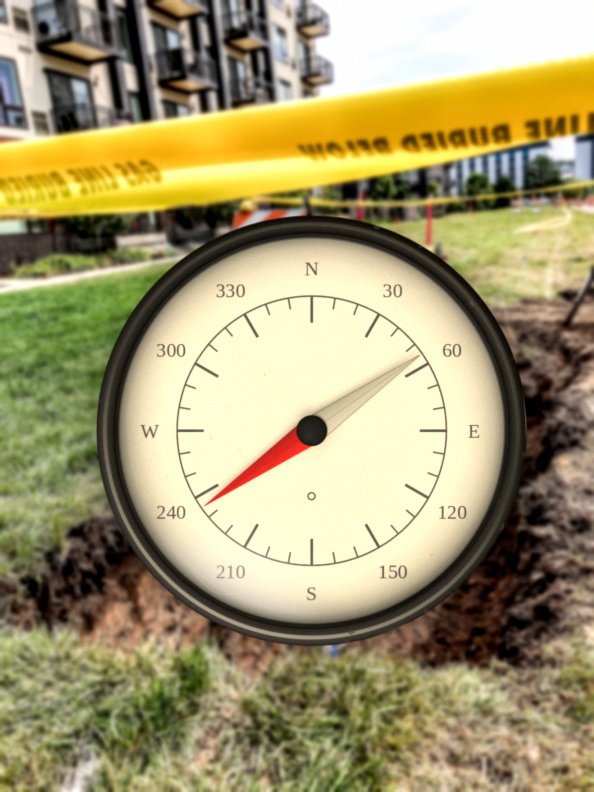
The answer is 235 °
